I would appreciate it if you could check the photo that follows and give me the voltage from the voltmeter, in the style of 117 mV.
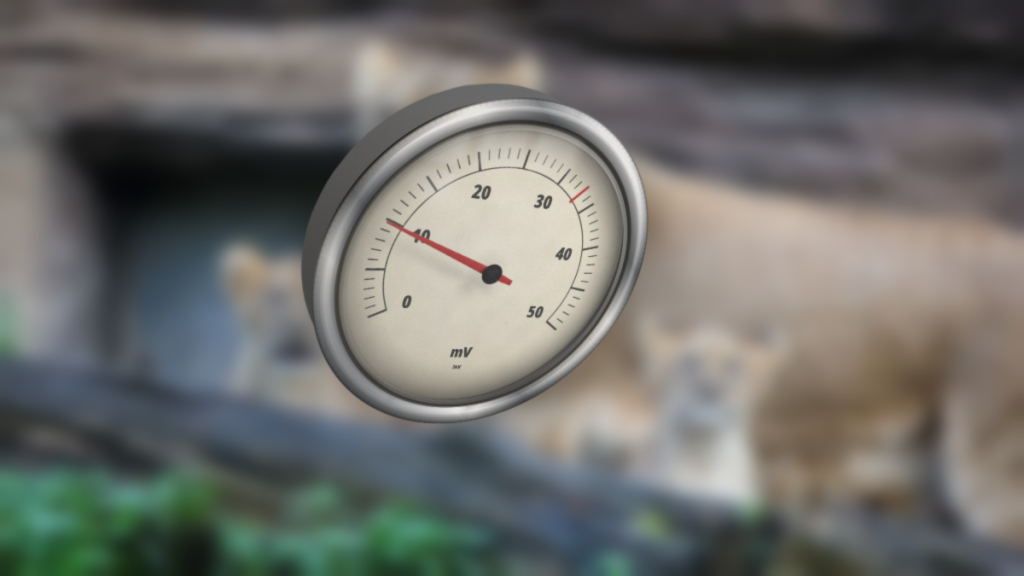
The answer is 10 mV
